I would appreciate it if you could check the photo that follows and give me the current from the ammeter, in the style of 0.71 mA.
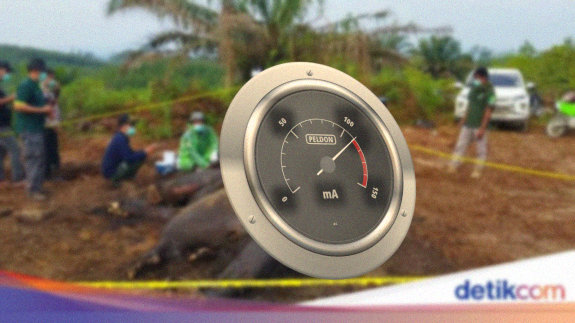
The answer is 110 mA
